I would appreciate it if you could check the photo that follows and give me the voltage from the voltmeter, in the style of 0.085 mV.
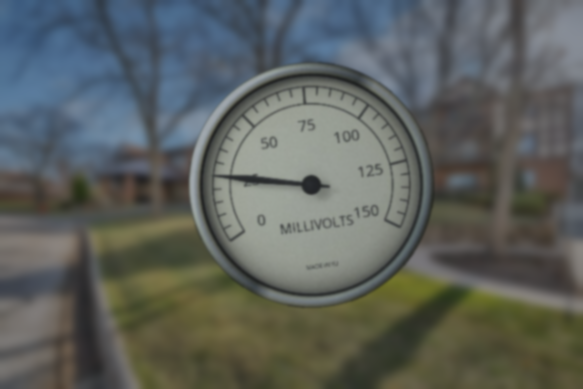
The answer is 25 mV
